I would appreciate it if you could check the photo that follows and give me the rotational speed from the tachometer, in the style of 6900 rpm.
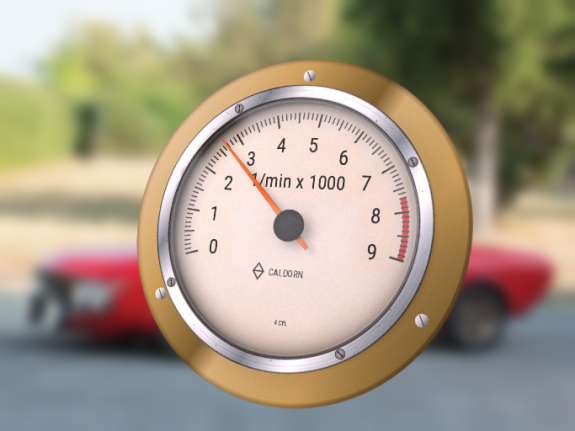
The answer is 2700 rpm
